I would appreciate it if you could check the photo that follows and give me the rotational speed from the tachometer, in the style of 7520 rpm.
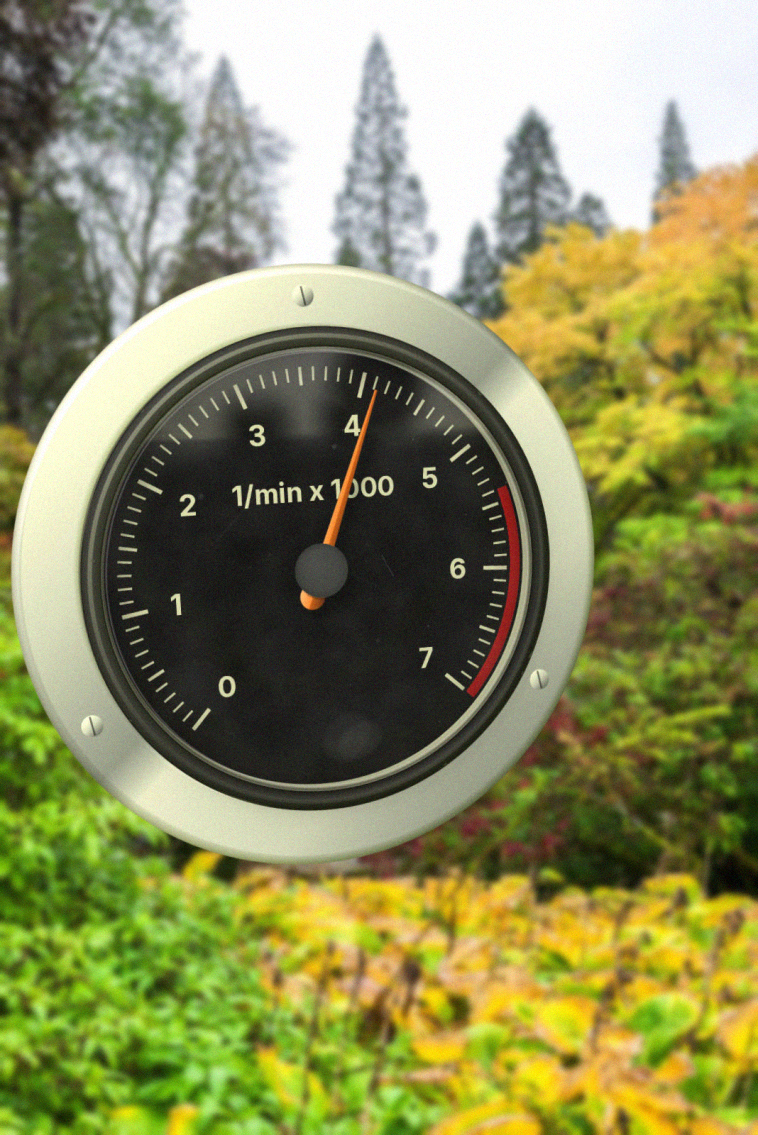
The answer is 4100 rpm
